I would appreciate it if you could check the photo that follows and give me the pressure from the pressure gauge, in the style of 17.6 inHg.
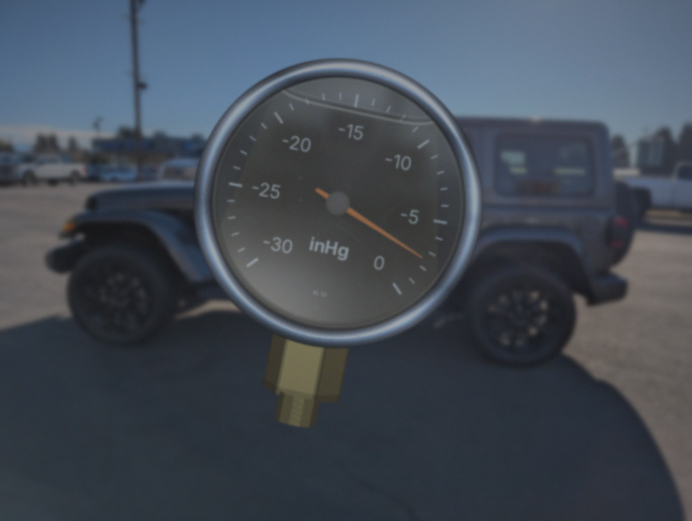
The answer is -2.5 inHg
